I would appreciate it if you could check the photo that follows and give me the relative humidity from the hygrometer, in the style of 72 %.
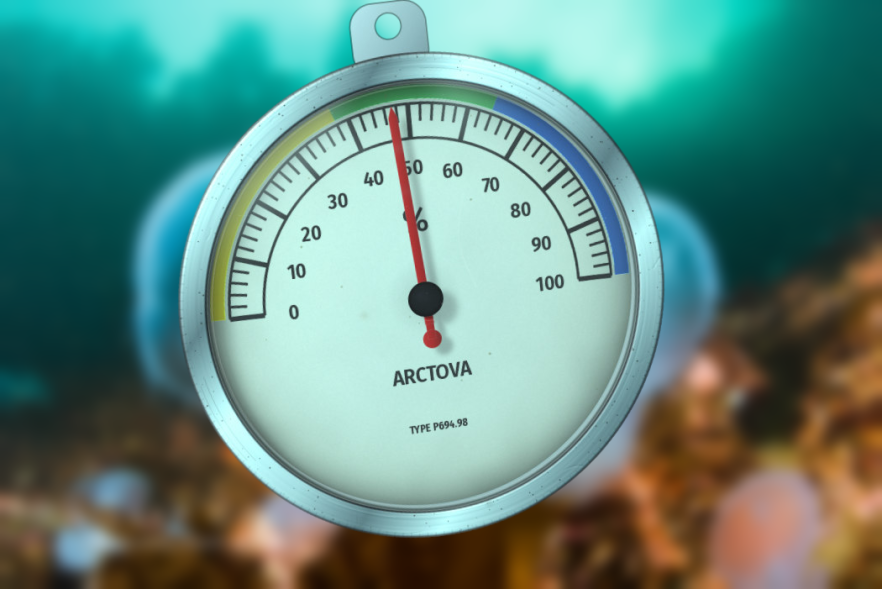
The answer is 47 %
